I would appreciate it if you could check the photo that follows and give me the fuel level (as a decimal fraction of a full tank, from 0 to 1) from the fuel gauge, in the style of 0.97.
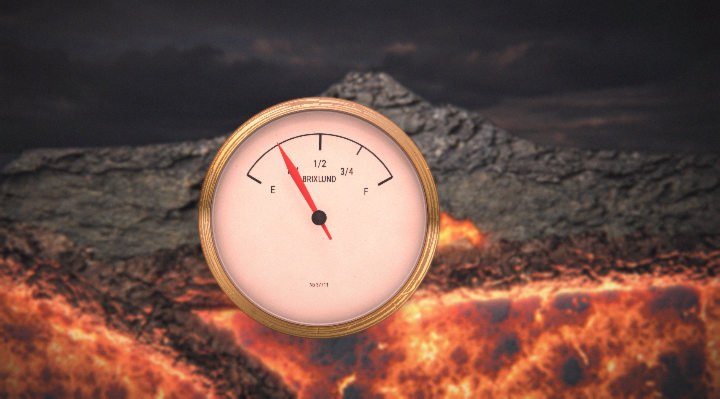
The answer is 0.25
